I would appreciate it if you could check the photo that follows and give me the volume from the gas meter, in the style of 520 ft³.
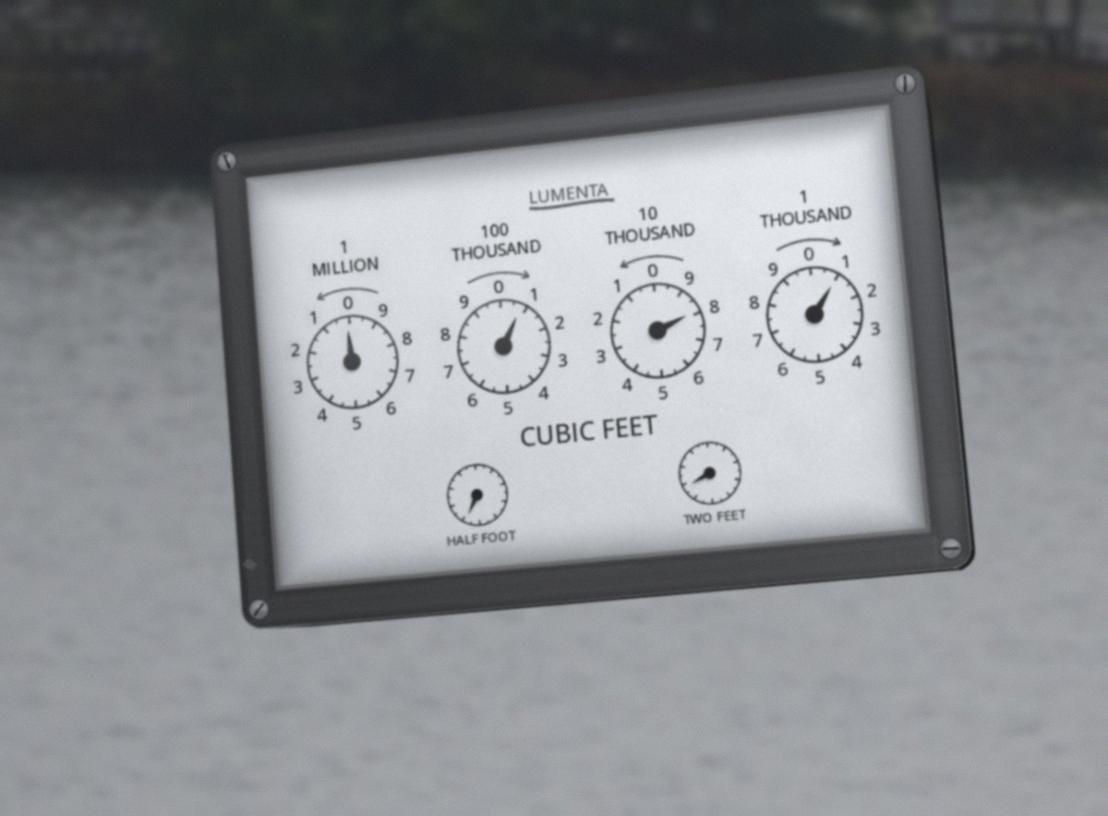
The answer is 8100 ft³
